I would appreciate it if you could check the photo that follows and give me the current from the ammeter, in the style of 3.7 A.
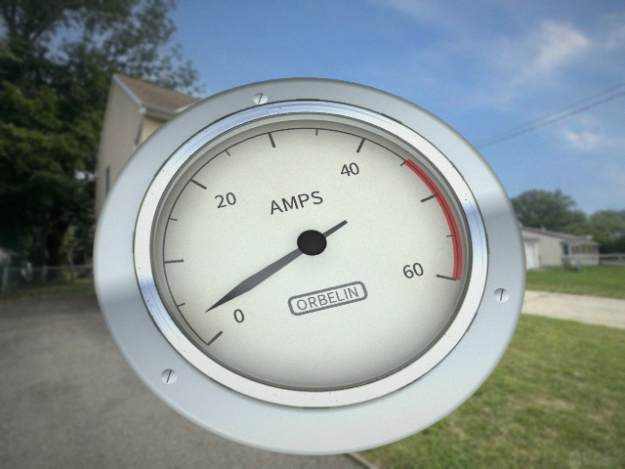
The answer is 2.5 A
